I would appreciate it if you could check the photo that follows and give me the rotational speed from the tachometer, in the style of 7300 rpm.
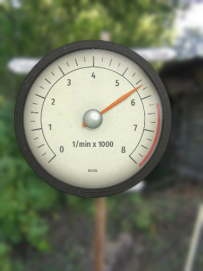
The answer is 5625 rpm
